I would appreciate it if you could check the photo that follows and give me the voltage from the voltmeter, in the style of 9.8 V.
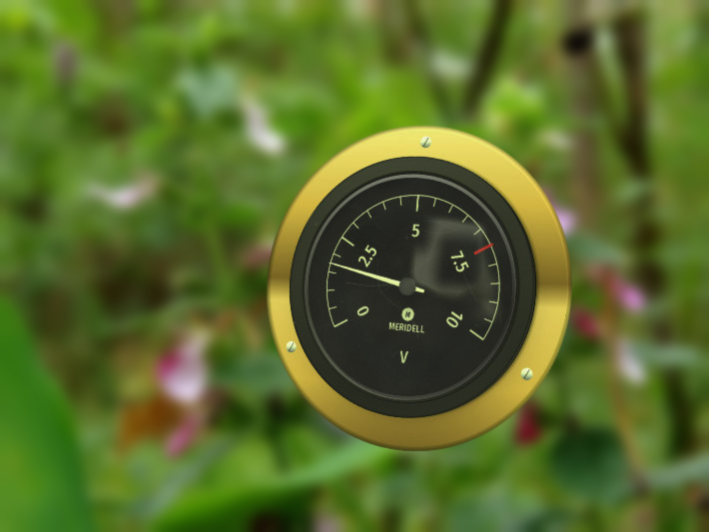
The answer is 1.75 V
